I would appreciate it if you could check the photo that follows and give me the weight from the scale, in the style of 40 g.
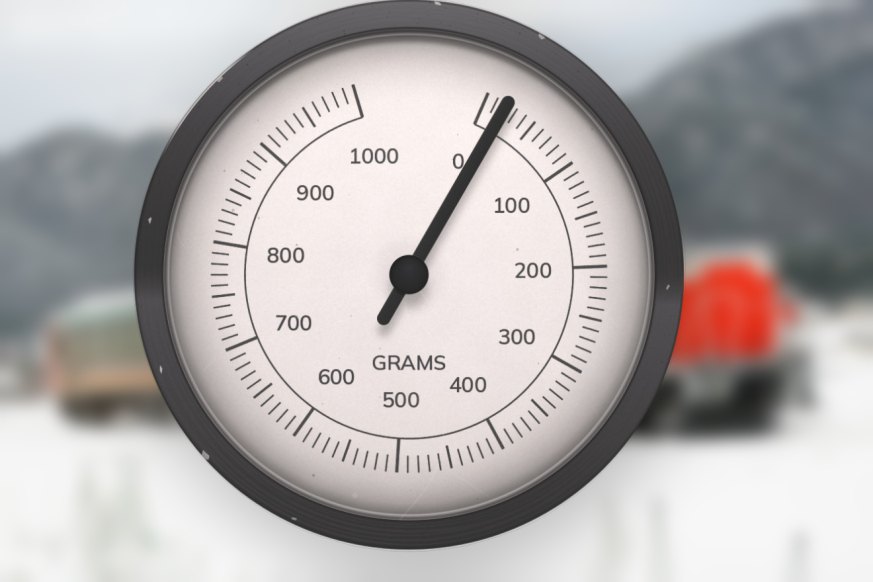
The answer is 20 g
